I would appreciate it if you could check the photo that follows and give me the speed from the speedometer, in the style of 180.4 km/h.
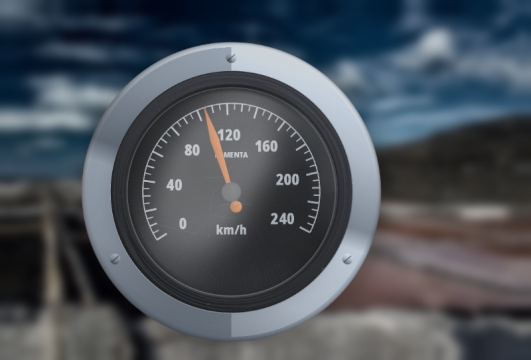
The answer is 105 km/h
